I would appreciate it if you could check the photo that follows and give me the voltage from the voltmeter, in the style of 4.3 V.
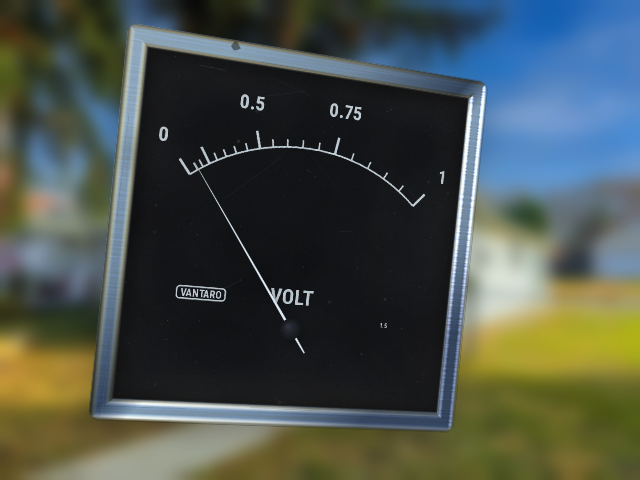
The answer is 0.15 V
